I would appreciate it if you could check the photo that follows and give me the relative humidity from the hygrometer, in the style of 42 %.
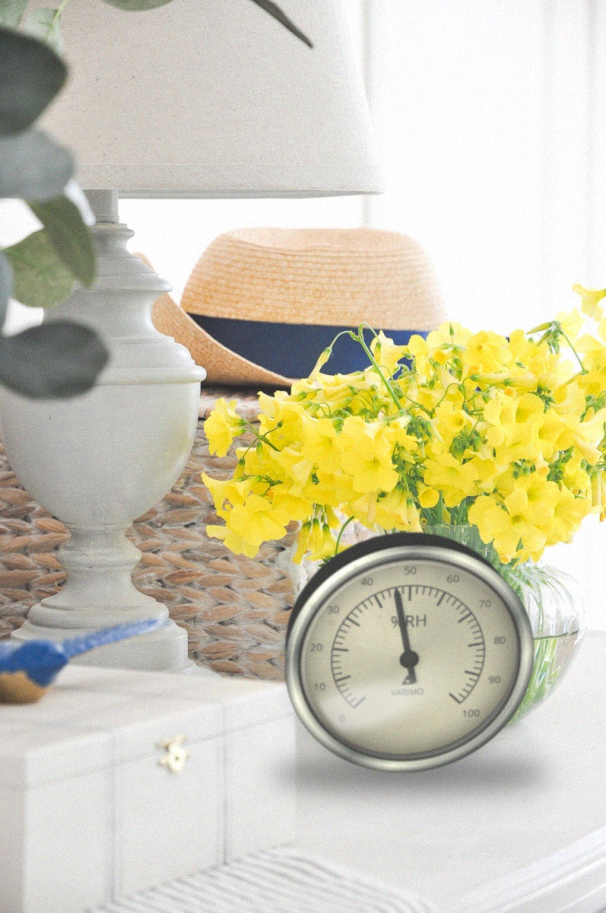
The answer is 46 %
